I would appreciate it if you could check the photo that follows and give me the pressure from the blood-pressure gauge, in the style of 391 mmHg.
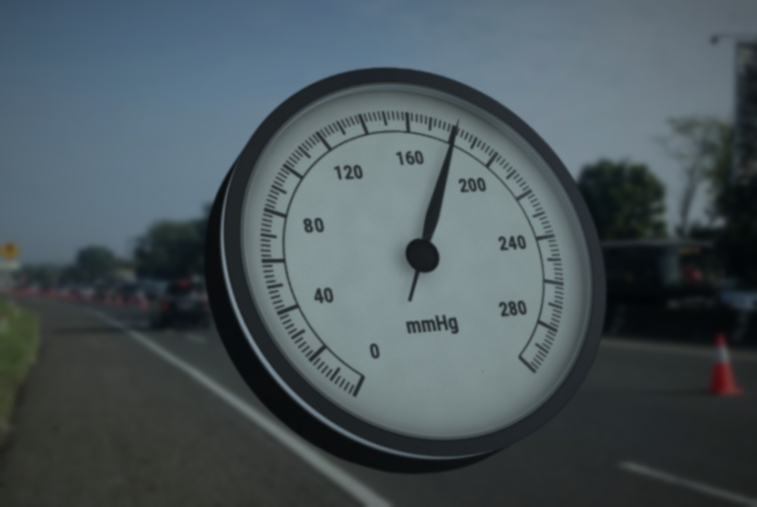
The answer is 180 mmHg
